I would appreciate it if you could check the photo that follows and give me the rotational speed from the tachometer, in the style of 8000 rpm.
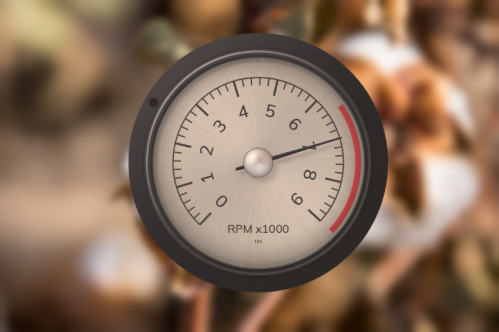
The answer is 7000 rpm
